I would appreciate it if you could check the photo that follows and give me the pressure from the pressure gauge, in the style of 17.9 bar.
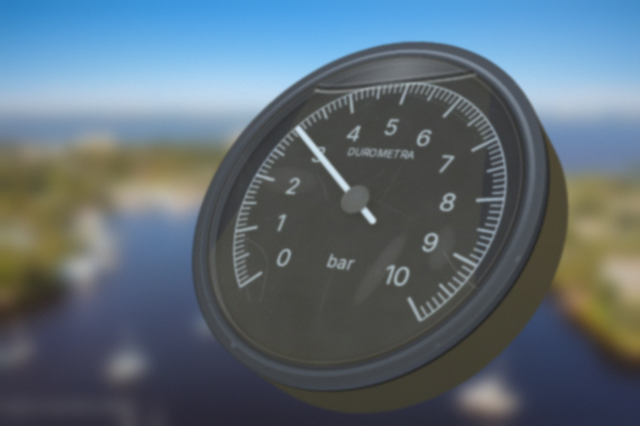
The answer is 3 bar
